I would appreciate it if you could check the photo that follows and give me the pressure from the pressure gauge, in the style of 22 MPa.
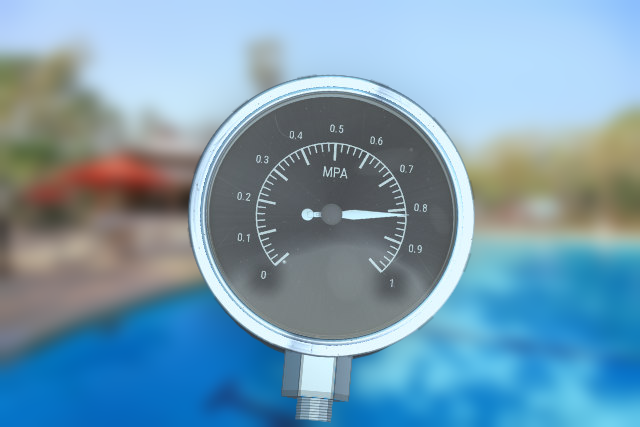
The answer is 0.82 MPa
